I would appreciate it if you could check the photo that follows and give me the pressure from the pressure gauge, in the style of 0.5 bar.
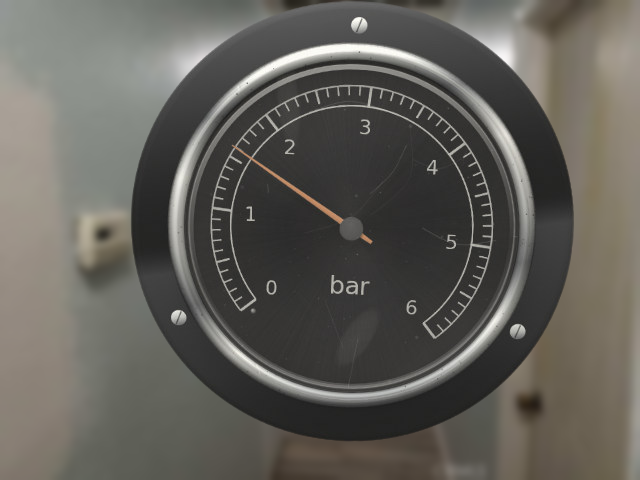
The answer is 1.6 bar
